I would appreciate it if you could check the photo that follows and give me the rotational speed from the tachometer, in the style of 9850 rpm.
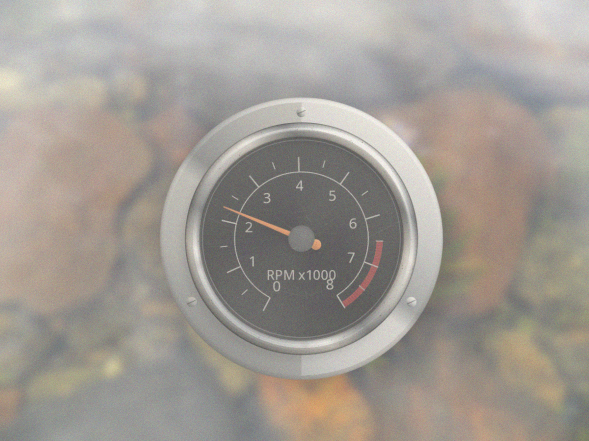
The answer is 2250 rpm
